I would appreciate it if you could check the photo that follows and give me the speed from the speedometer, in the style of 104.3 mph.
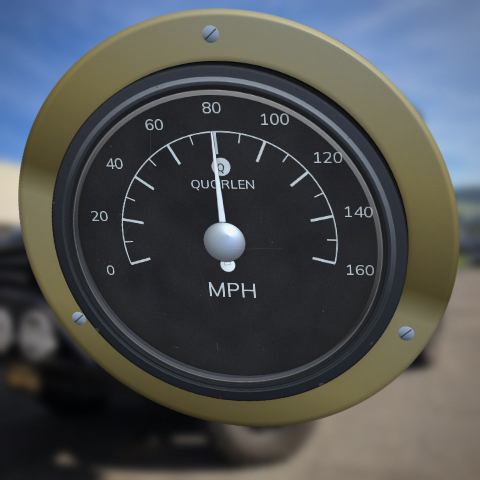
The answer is 80 mph
